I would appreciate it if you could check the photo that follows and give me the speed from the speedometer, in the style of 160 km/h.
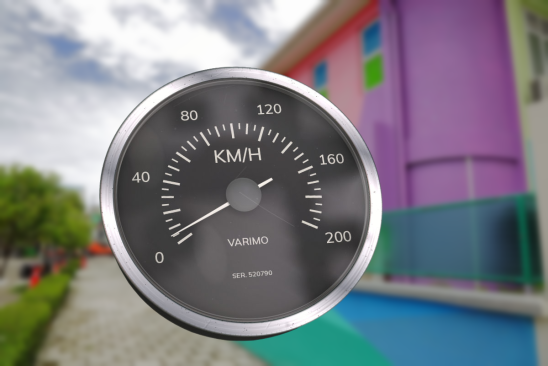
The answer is 5 km/h
